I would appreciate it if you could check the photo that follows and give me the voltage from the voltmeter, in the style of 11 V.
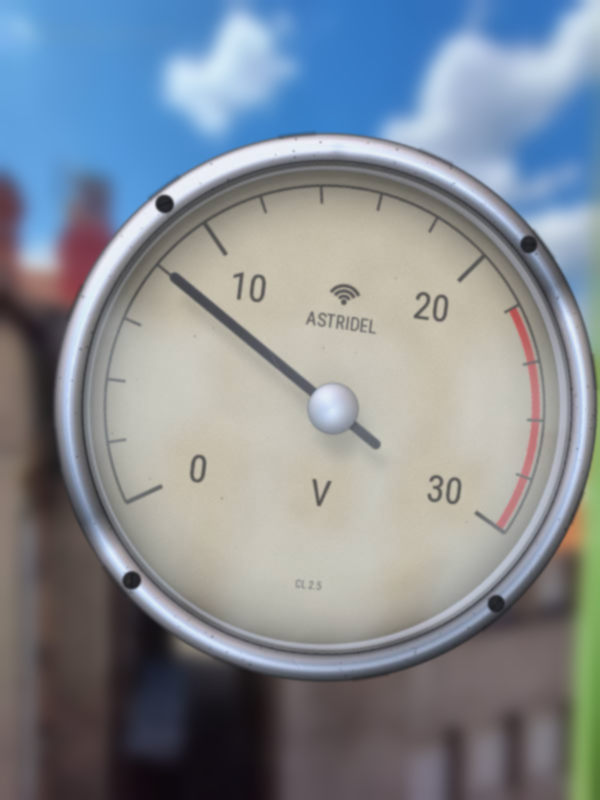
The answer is 8 V
